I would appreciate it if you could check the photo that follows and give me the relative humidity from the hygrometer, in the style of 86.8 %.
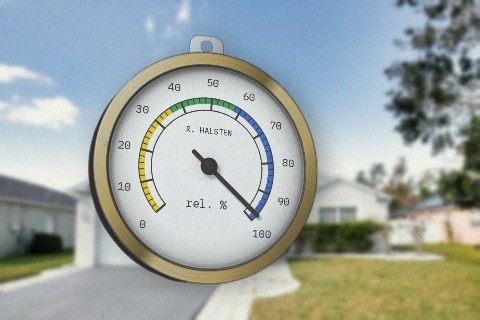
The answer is 98 %
